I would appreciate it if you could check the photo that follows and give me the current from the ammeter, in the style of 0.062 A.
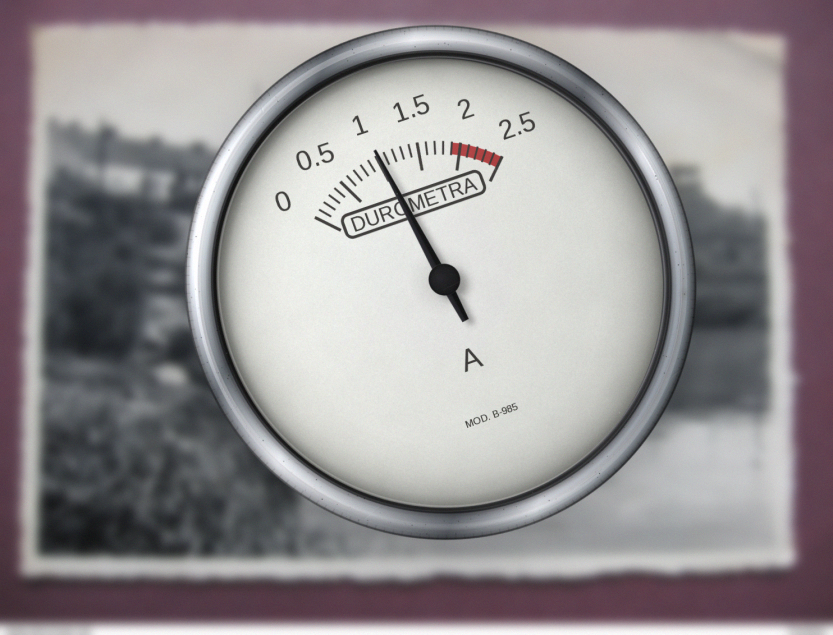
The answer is 1 A
